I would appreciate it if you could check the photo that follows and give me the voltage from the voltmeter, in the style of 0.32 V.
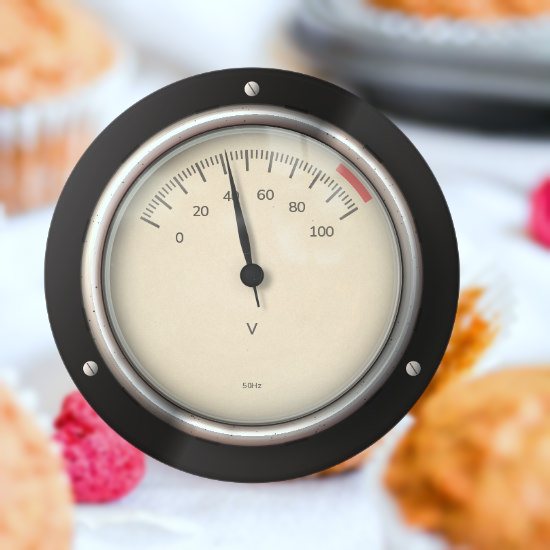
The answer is 42 V
